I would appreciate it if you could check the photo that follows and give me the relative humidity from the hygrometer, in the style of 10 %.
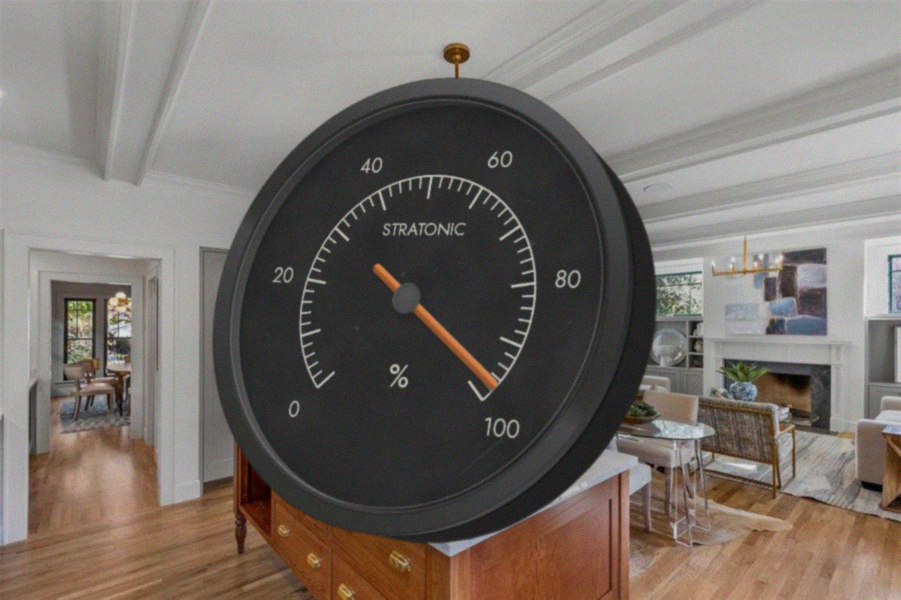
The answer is 97 %
